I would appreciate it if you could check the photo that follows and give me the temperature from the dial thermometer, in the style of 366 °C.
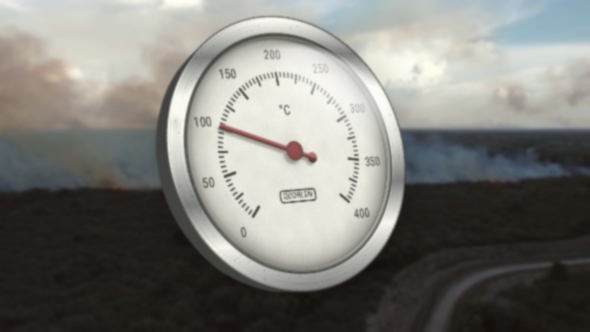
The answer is 100 °C
